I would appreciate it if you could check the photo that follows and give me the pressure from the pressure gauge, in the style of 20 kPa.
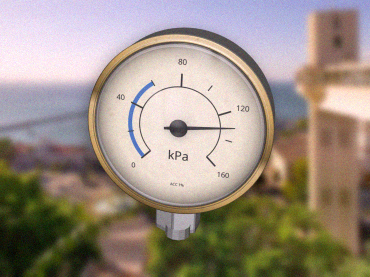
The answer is 130 kPa
